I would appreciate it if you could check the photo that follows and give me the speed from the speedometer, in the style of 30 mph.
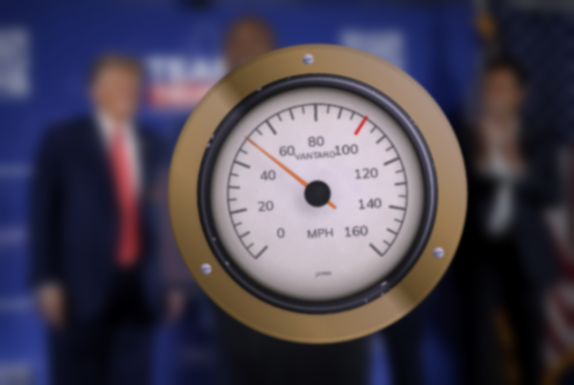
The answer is 50 mph
